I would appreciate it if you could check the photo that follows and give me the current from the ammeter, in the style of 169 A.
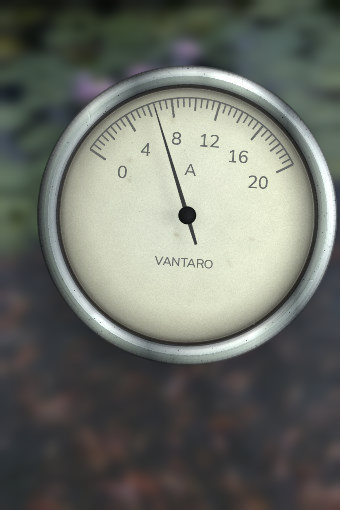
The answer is 6.5 A
